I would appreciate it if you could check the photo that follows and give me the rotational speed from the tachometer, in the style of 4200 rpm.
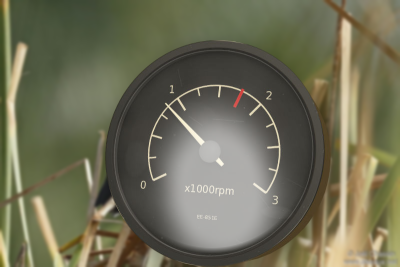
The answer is 875 rpm
